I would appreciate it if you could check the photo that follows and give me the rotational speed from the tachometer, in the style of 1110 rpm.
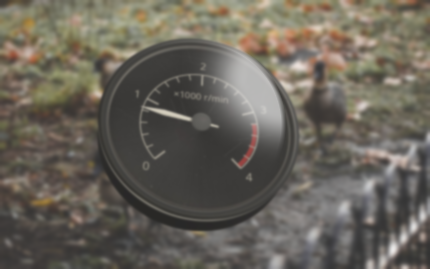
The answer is 800 rpm
